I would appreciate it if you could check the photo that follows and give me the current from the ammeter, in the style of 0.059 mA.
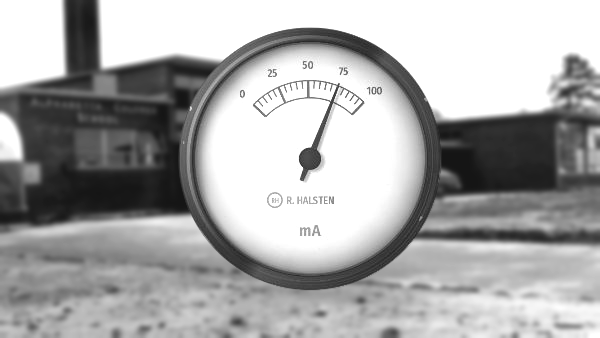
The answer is 75 mA
